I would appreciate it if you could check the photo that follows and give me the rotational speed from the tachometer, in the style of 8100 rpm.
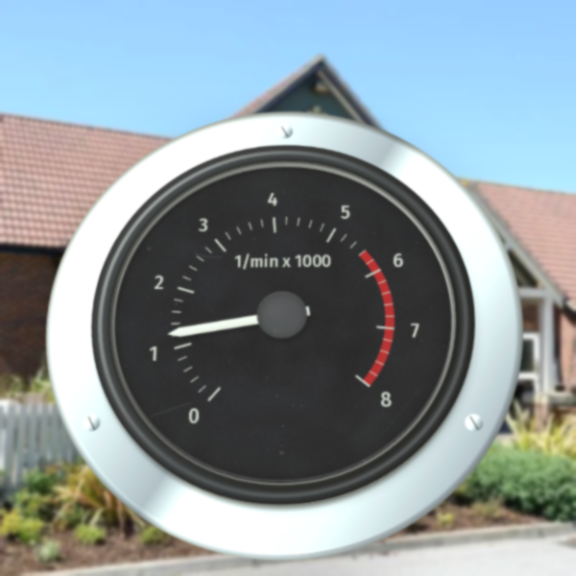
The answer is 1200 rpm
